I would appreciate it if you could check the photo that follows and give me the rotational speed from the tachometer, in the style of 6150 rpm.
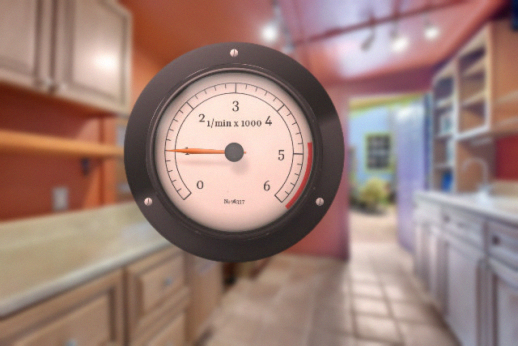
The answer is 1000 rpm
